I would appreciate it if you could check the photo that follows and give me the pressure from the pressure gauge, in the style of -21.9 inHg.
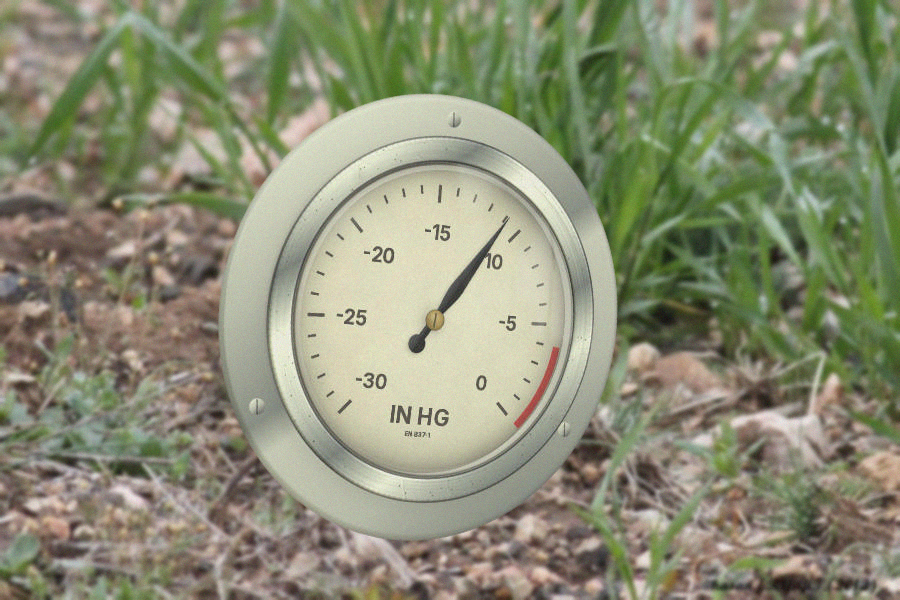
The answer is -11 inHg
